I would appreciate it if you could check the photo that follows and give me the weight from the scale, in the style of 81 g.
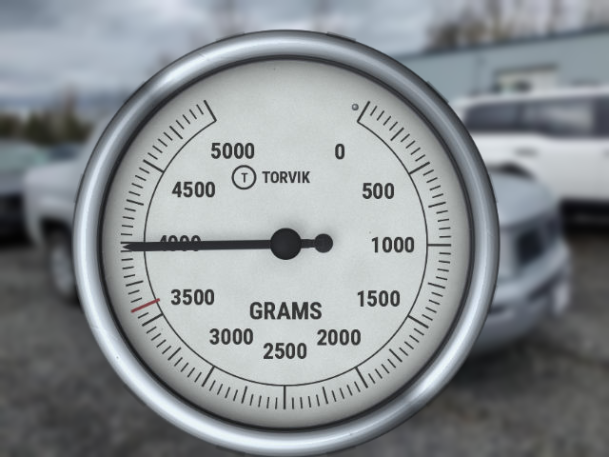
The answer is 3975 g
